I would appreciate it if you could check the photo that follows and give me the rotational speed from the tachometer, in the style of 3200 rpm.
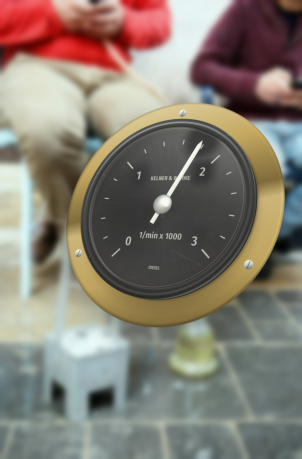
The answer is 1800 rpm
